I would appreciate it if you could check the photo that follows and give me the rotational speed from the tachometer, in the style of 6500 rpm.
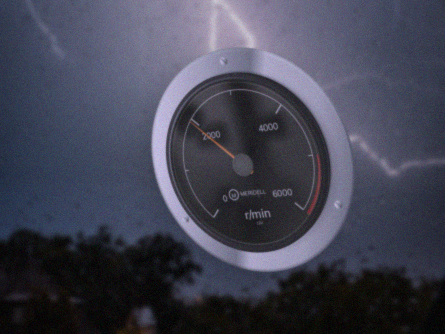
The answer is 2000 rpm
